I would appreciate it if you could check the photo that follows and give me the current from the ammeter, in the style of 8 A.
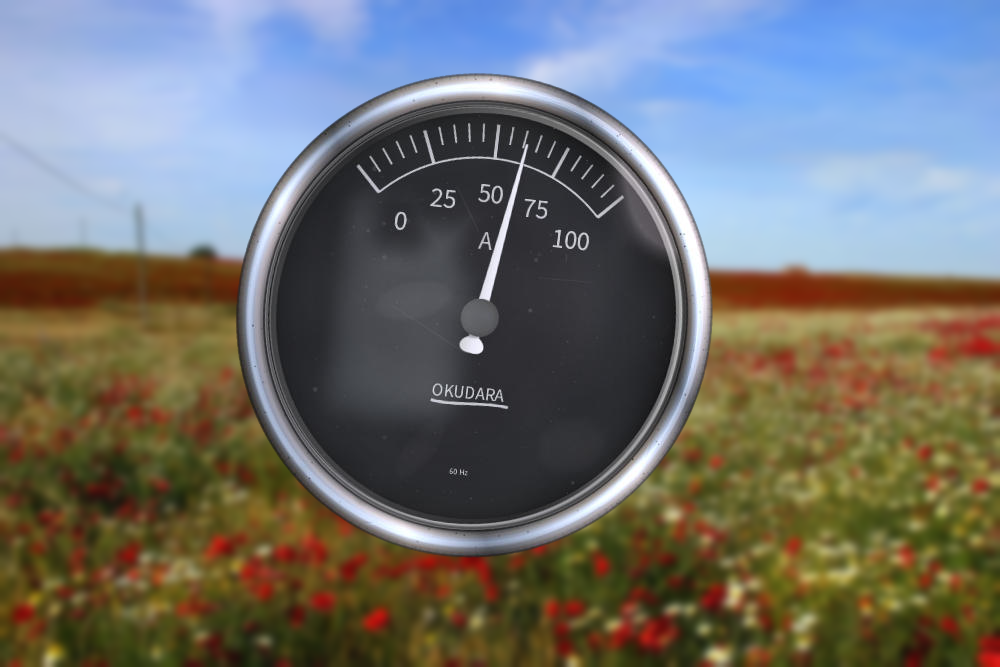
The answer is 60 A
